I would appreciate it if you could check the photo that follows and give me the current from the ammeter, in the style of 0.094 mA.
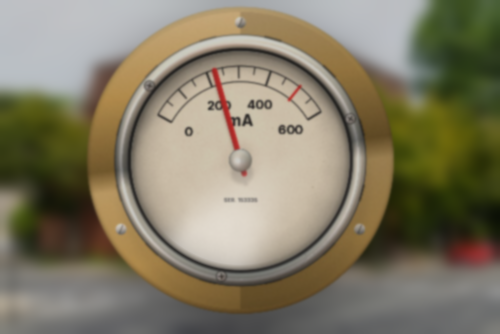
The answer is 225 mA
